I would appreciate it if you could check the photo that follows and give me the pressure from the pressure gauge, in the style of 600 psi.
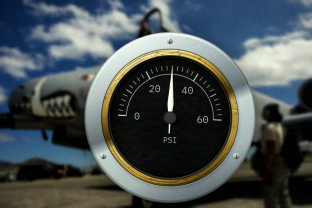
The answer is 30 psi
